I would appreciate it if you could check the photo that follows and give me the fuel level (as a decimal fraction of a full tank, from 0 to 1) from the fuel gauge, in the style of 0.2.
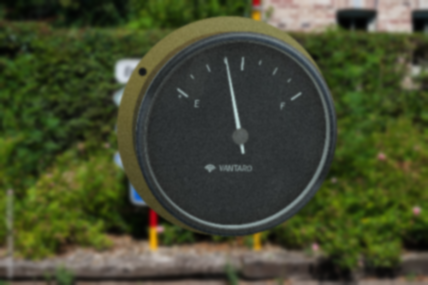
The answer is 0.375
